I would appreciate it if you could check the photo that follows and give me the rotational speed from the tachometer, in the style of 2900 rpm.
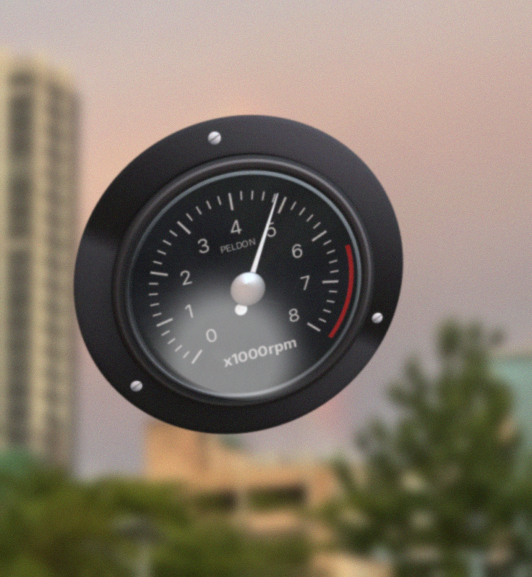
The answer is 4800 rpm
